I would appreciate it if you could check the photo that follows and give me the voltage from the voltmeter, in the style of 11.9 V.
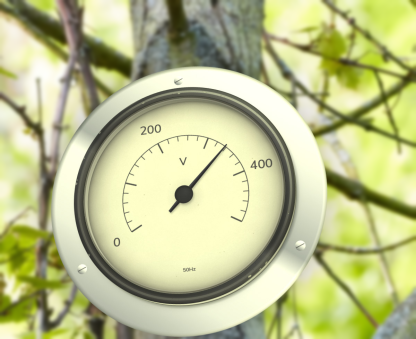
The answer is 340 V
